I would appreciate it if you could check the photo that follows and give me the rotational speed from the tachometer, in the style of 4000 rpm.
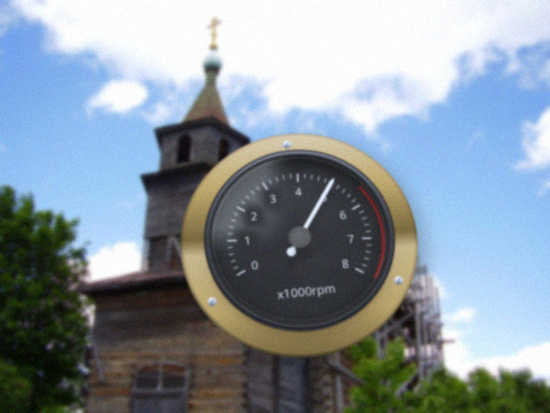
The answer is 5000 rpm
